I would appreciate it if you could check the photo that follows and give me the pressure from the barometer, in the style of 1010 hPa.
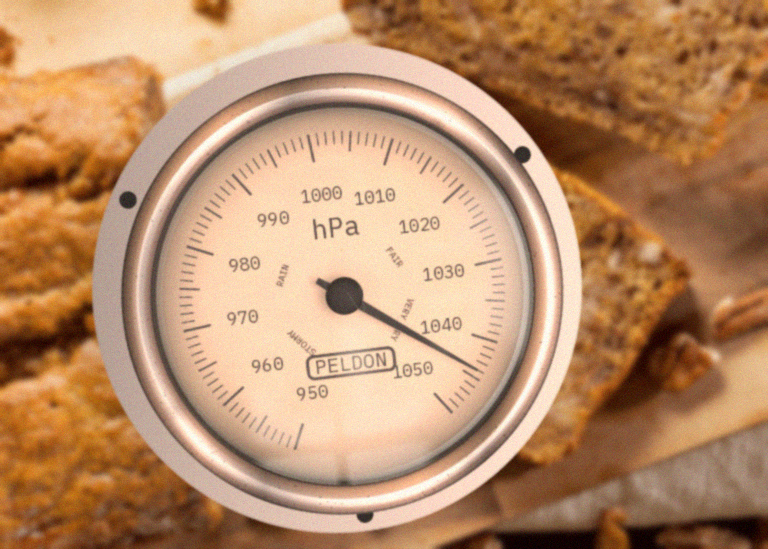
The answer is 1044 hPa
